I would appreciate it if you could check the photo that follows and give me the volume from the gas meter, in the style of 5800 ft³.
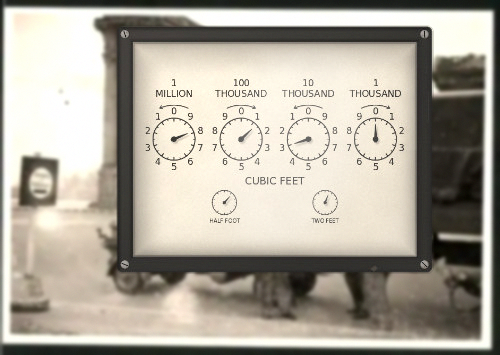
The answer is 813000 ft³
